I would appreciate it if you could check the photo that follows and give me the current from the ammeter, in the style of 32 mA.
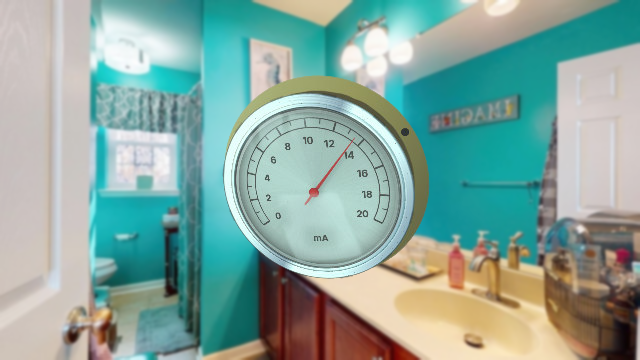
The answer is 13.5 mA
